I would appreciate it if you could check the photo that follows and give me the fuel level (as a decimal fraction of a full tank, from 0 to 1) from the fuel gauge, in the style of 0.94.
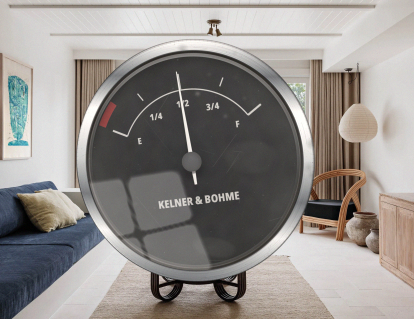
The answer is 0.5
